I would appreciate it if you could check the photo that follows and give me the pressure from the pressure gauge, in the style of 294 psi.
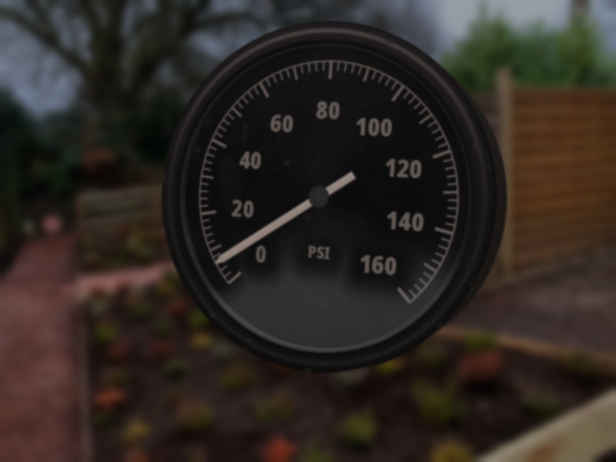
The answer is 6 psi
